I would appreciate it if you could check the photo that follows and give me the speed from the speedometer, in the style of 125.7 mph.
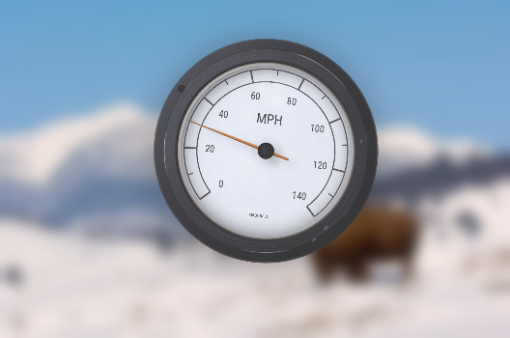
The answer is 30 mph
